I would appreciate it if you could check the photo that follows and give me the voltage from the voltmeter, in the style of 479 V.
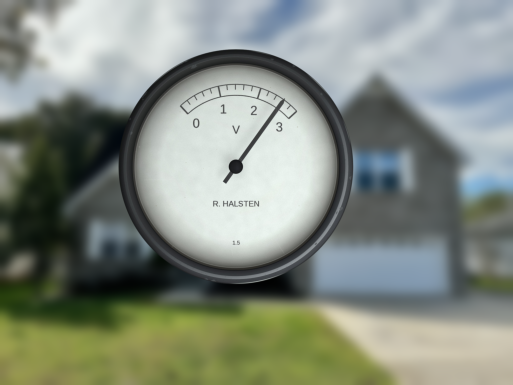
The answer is 2.6 V
